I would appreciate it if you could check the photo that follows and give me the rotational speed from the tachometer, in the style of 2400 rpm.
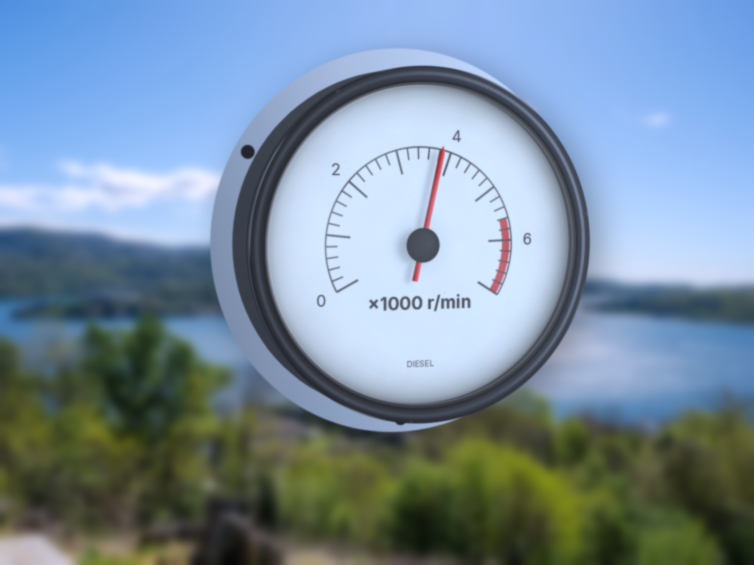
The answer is 3800 rpm
